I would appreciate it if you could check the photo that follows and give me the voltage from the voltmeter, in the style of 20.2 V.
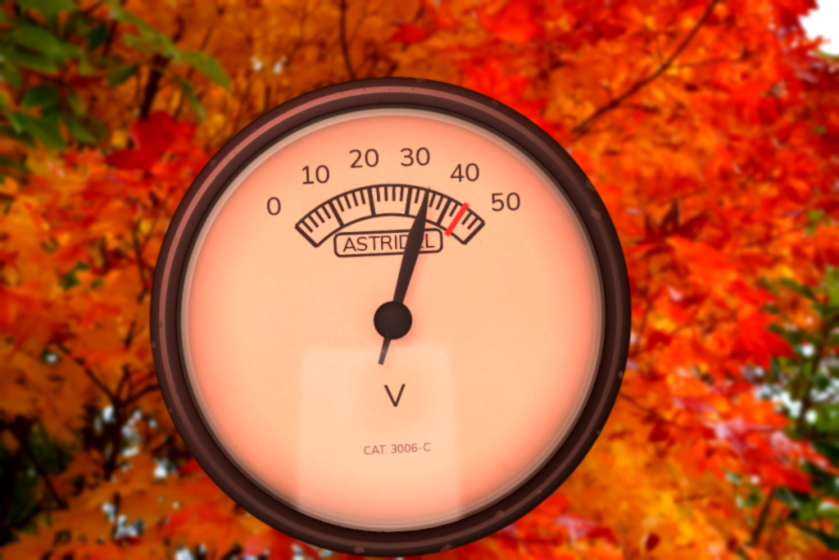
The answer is 34 V
